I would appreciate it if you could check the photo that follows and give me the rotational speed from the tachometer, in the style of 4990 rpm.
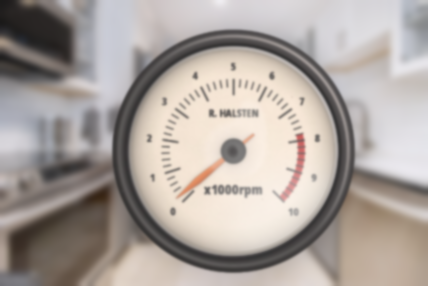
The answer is 200 rpm
